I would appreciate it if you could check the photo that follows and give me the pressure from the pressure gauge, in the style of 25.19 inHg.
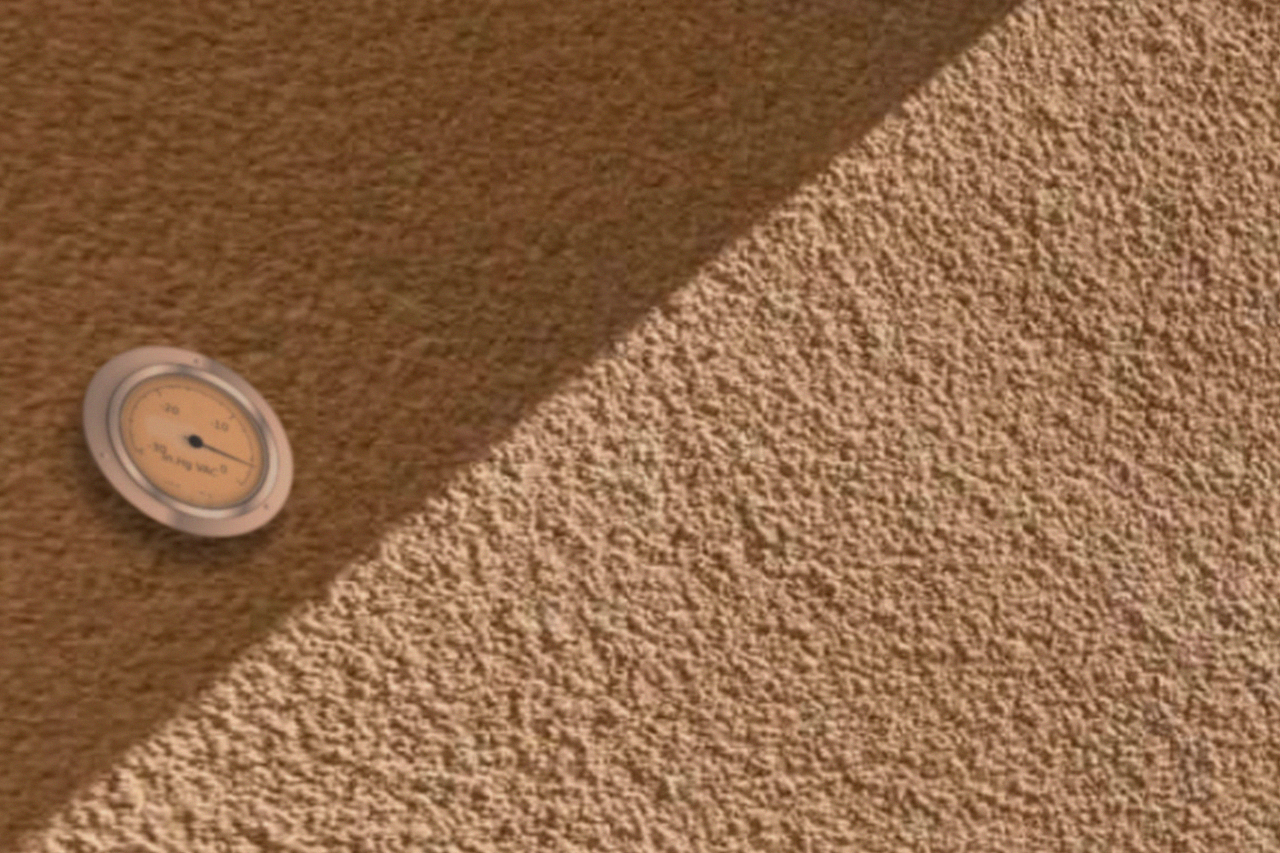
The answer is -3 inHg
